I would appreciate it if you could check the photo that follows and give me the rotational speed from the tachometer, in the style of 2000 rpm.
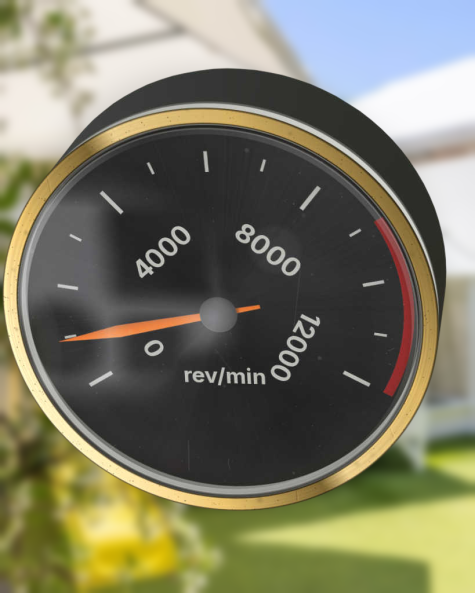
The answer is 1000 rpm
